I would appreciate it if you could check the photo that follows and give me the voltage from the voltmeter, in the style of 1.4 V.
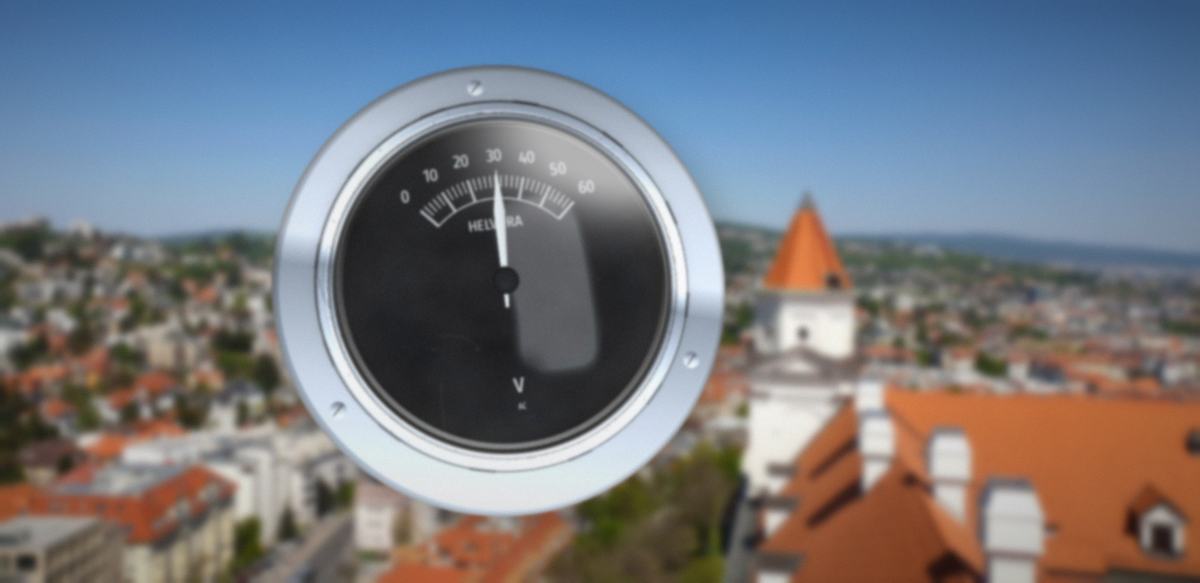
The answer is 30 V
